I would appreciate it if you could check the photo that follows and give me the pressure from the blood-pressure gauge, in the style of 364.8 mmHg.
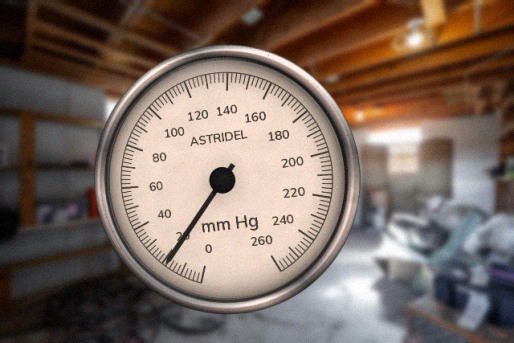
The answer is 18 mmHg
